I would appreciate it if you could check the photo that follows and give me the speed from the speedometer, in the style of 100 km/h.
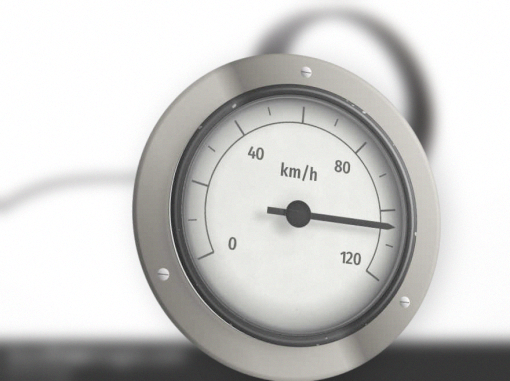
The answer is 105 km/h
